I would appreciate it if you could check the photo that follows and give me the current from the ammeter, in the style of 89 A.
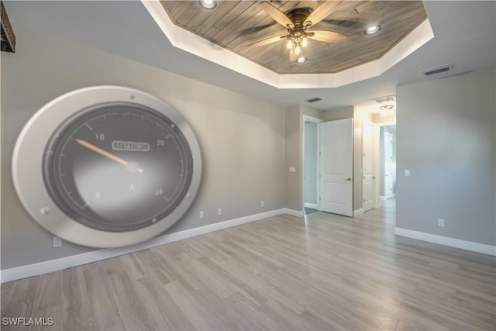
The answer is 8 A
